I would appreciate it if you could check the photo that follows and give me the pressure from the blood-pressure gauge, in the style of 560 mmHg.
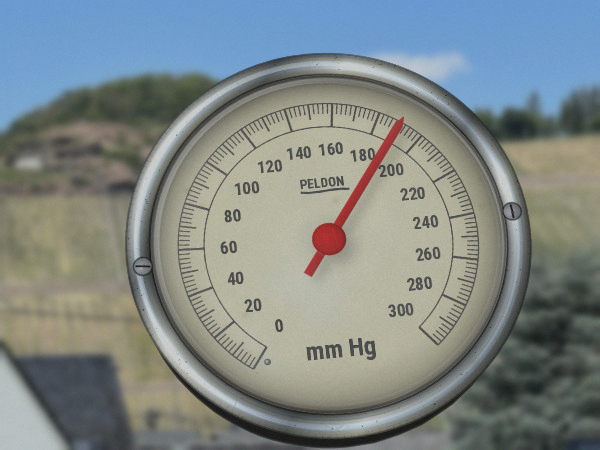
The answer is 190 mmHg
